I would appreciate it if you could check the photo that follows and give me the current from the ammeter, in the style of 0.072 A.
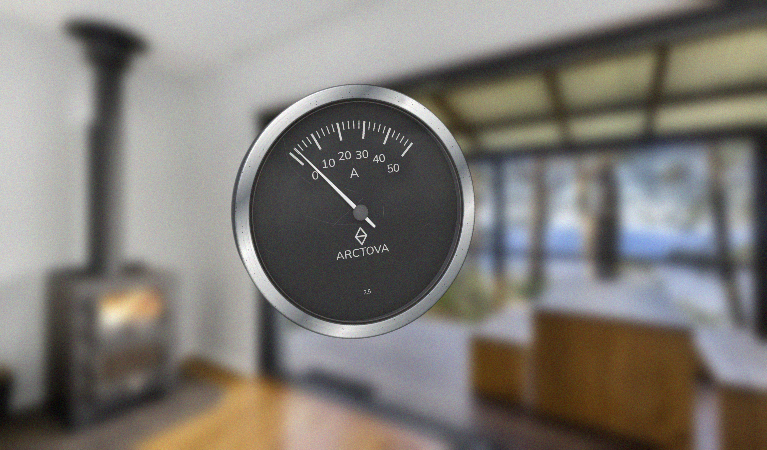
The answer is 2 A
